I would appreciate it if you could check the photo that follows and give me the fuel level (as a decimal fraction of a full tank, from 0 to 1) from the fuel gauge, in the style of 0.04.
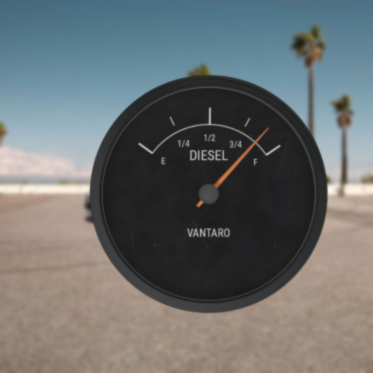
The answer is 0.875
